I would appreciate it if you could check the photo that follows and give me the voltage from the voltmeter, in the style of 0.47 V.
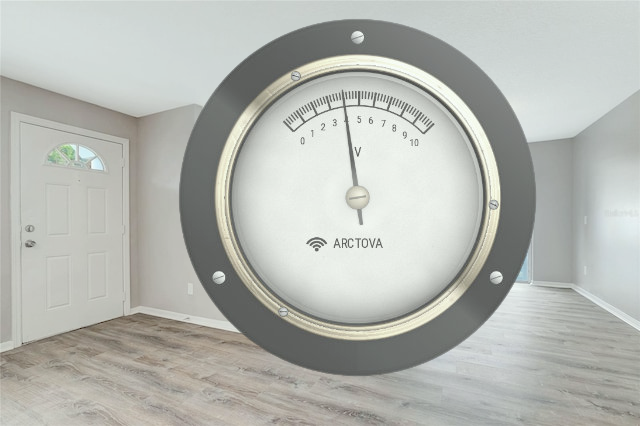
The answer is 4 V
